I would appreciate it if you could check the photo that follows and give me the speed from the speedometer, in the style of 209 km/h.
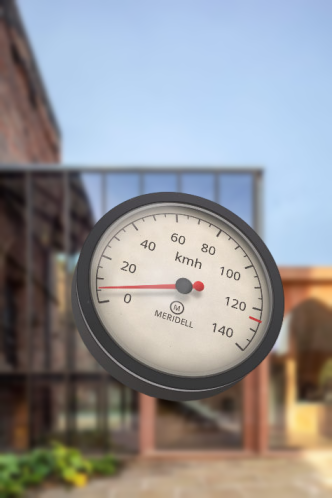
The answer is 5 km/h
